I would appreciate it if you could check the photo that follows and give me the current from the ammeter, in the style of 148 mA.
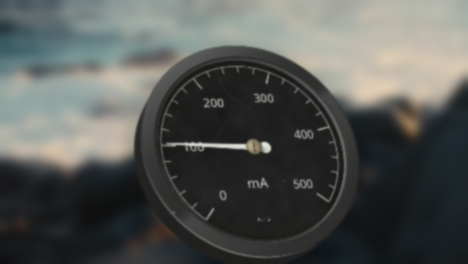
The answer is 100 mA
